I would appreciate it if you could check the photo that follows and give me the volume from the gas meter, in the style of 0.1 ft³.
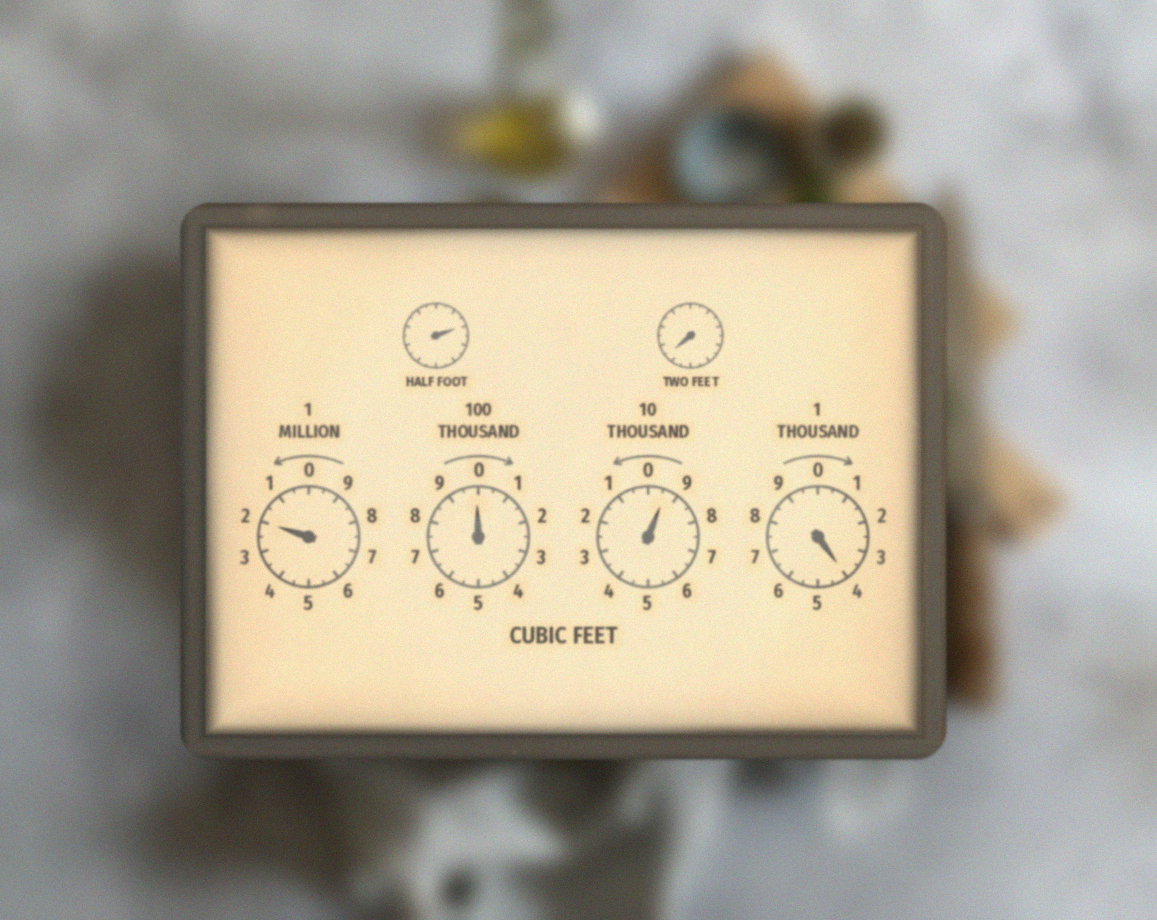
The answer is 199400 ft³
